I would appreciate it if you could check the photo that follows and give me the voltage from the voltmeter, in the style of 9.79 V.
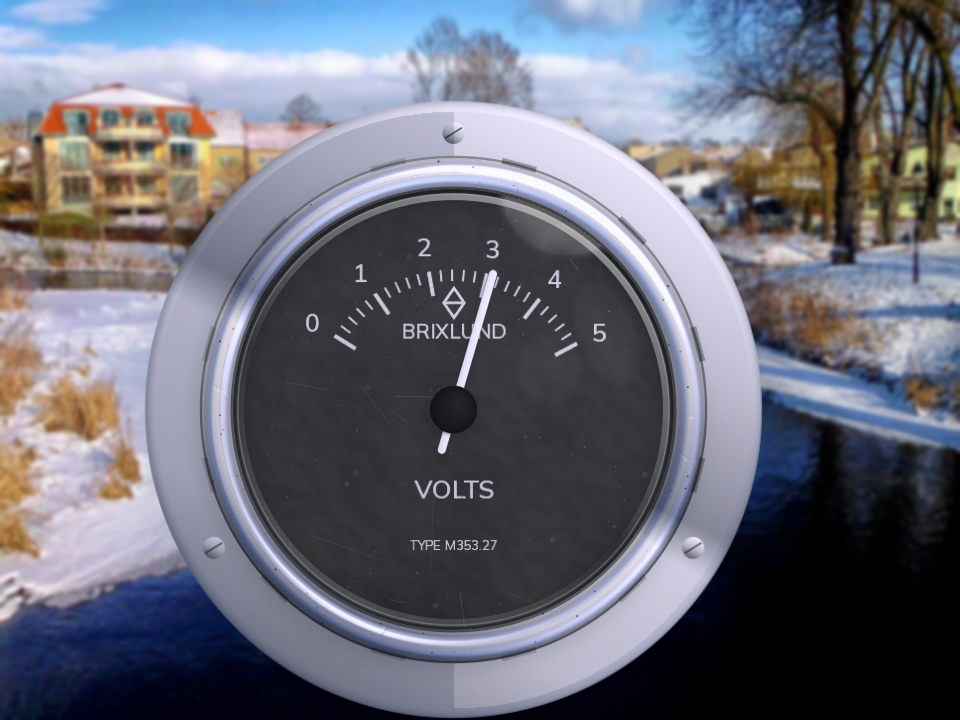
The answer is 3.1 V
